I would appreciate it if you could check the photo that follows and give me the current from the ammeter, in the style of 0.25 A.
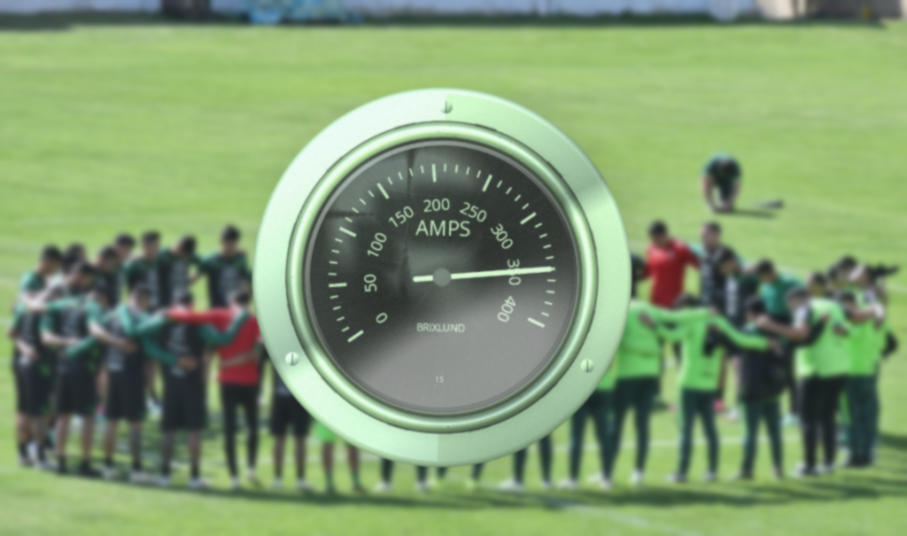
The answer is 350 A
